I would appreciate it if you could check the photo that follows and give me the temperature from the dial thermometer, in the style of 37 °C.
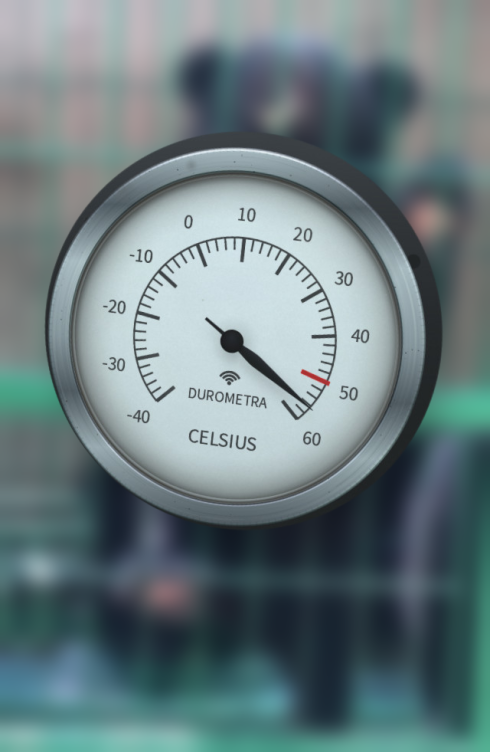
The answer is 56 °C
